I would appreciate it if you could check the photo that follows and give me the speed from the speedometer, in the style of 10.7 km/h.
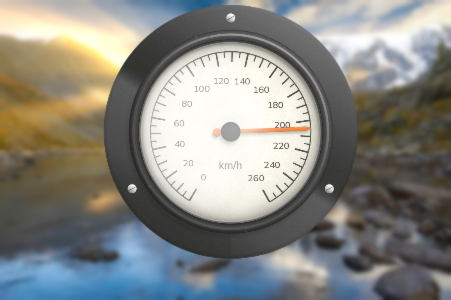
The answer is 205 km/h
